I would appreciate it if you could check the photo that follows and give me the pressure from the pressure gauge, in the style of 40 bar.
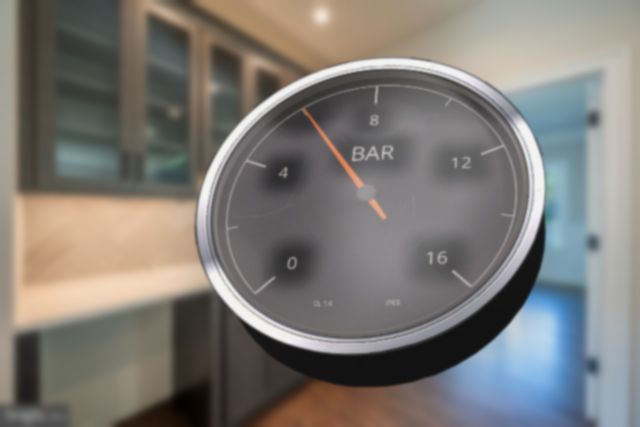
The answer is 6 bar
